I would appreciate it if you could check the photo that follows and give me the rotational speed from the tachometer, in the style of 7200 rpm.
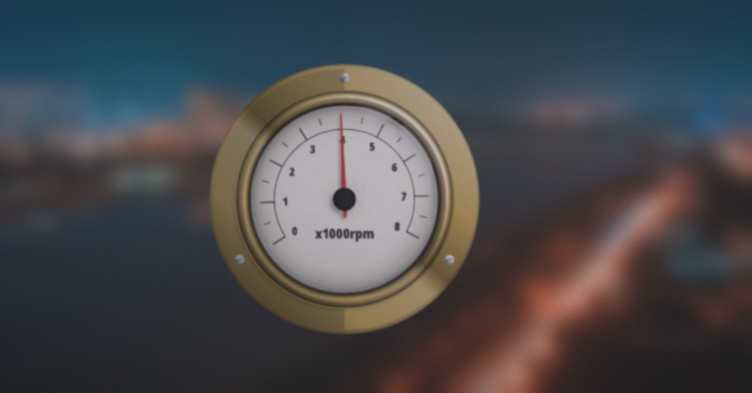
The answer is 4000 rpm
